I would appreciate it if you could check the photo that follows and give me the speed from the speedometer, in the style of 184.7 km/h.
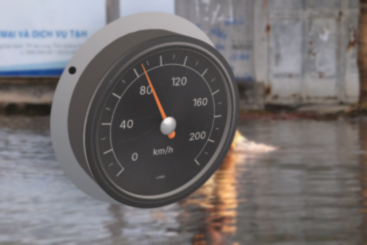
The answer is 85 km/h
